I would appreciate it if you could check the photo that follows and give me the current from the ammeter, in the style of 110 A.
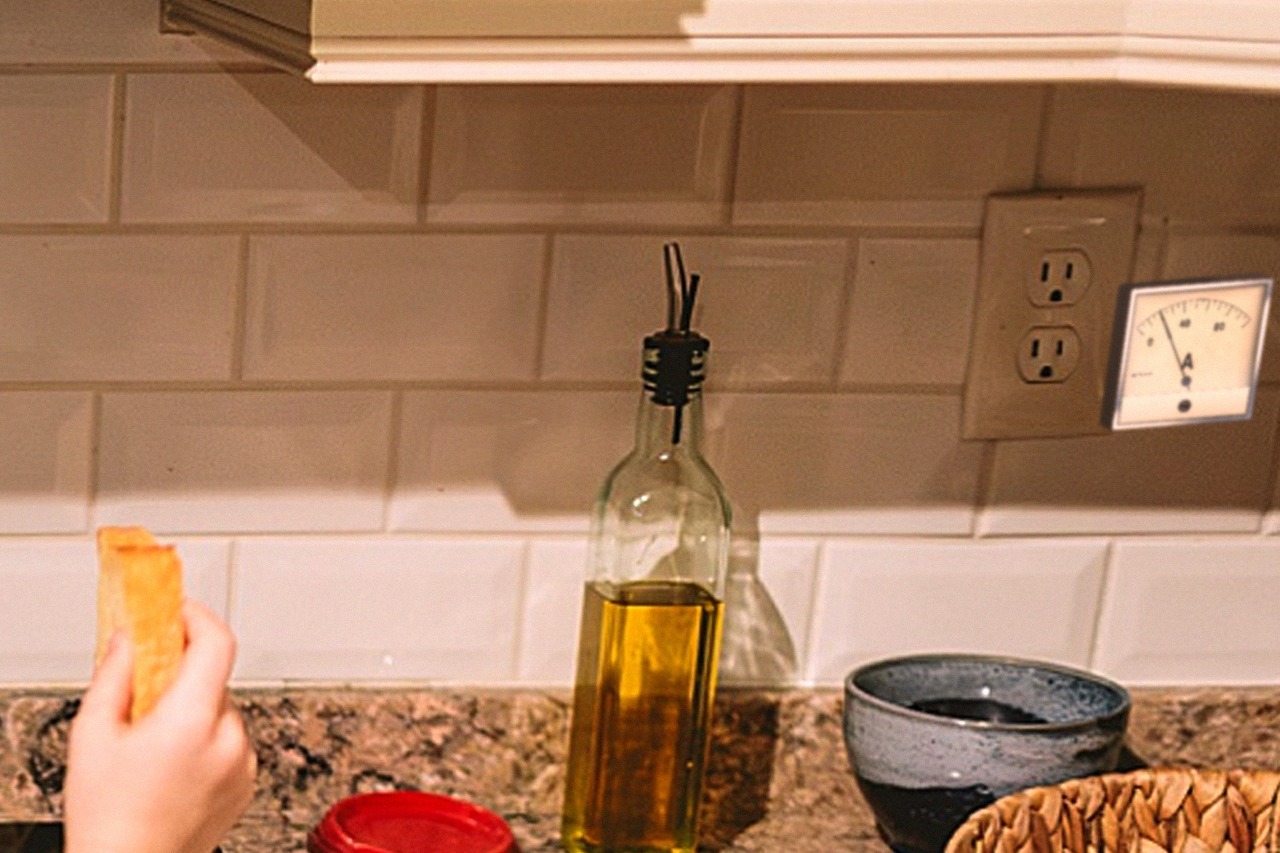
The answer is 20 A
